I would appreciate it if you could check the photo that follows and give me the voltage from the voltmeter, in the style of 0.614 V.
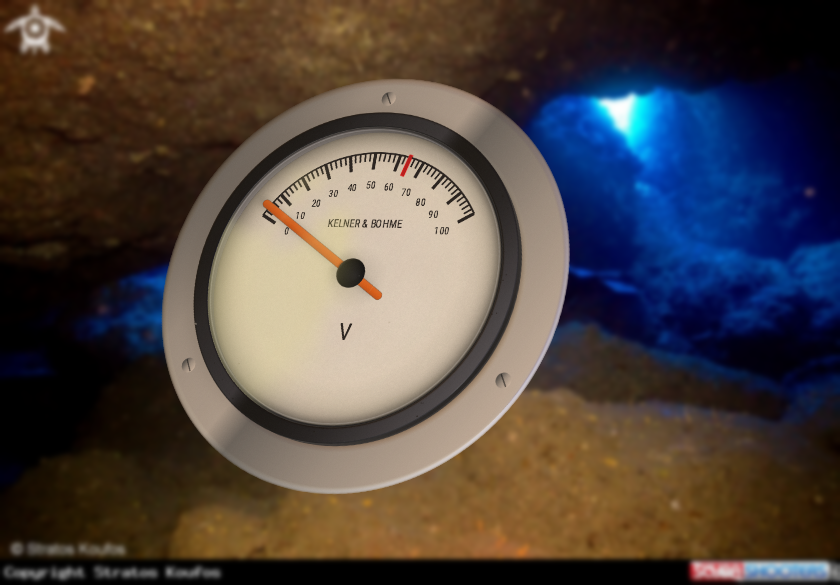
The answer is 4 V
